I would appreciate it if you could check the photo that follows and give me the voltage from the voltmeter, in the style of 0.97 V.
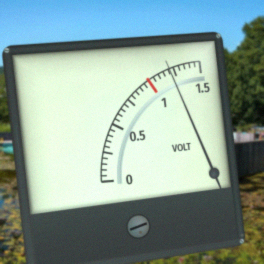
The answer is 1.2 V
